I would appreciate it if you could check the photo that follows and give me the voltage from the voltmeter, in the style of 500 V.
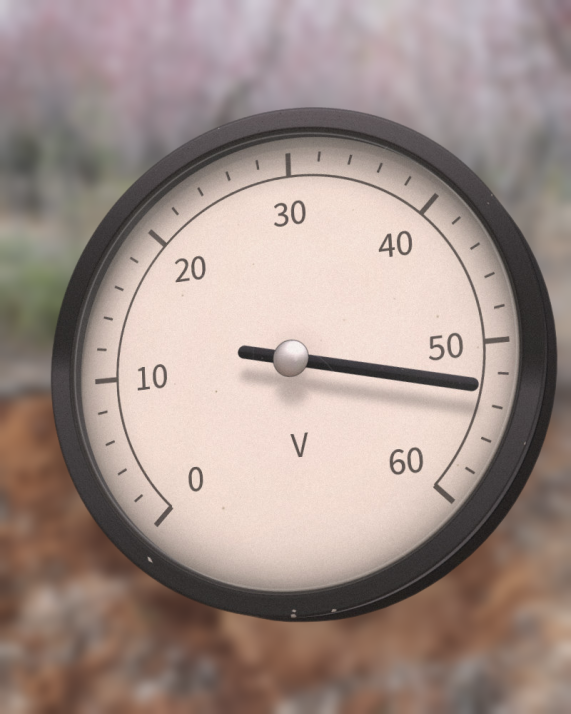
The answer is 53 V
